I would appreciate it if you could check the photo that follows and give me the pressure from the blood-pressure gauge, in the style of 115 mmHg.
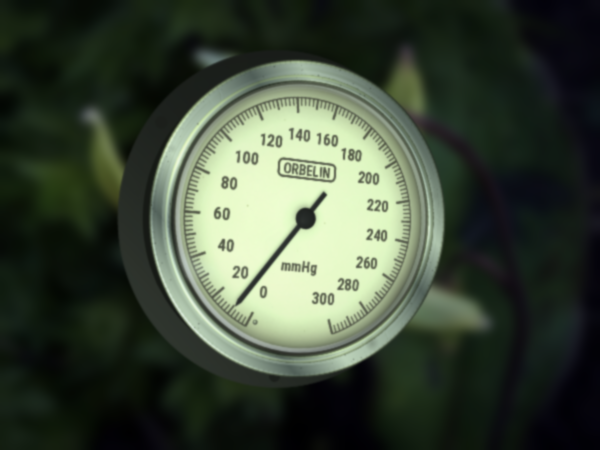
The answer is 10 mmHg
